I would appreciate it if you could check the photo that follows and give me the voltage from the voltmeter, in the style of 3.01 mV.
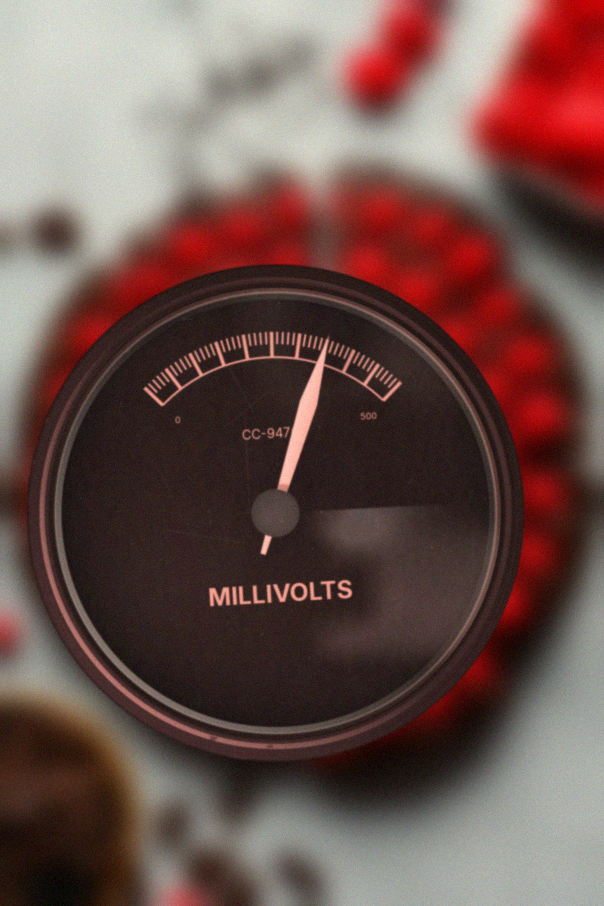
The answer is 350 mV
